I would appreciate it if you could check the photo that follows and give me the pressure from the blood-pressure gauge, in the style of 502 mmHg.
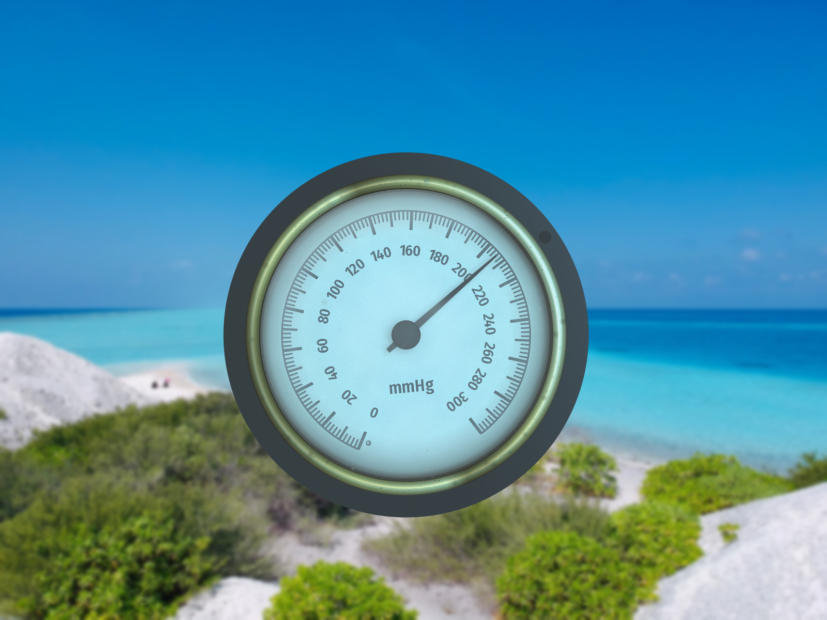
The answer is 206 mmHg
